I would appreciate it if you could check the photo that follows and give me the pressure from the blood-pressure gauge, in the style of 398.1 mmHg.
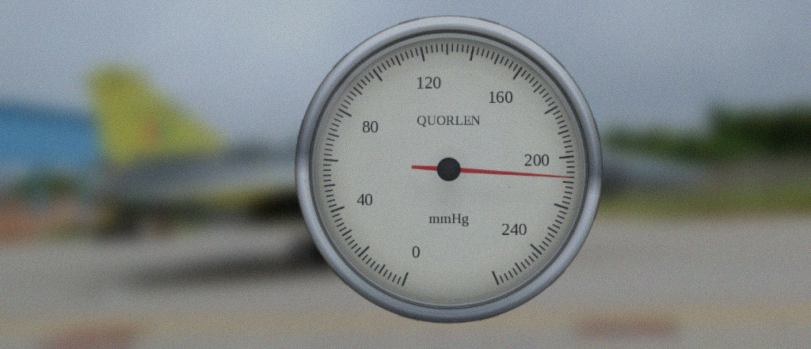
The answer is 208 mmHg
